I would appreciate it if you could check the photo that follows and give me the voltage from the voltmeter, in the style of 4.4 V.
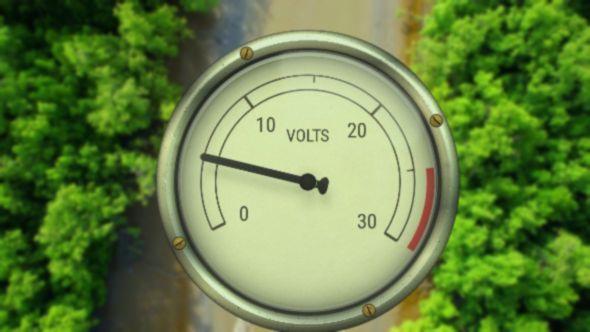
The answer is 5 V
